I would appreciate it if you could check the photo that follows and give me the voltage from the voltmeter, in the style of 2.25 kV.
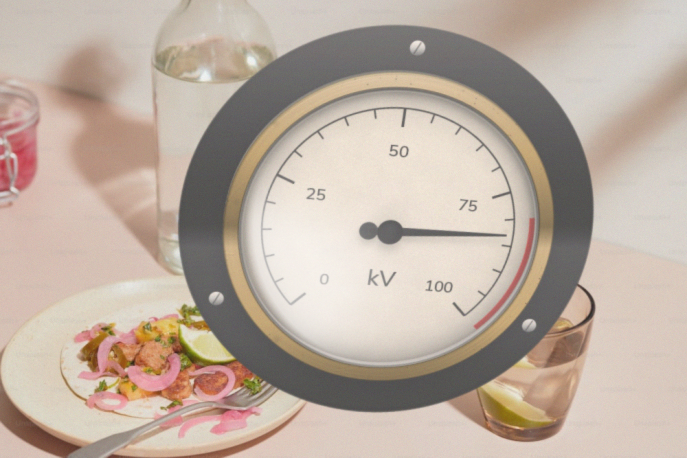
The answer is 82.5 kV
